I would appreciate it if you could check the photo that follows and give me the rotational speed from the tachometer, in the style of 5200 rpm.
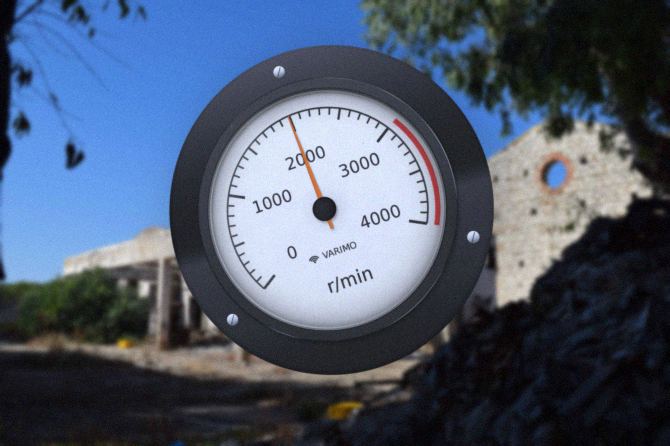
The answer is 2000 rpm
